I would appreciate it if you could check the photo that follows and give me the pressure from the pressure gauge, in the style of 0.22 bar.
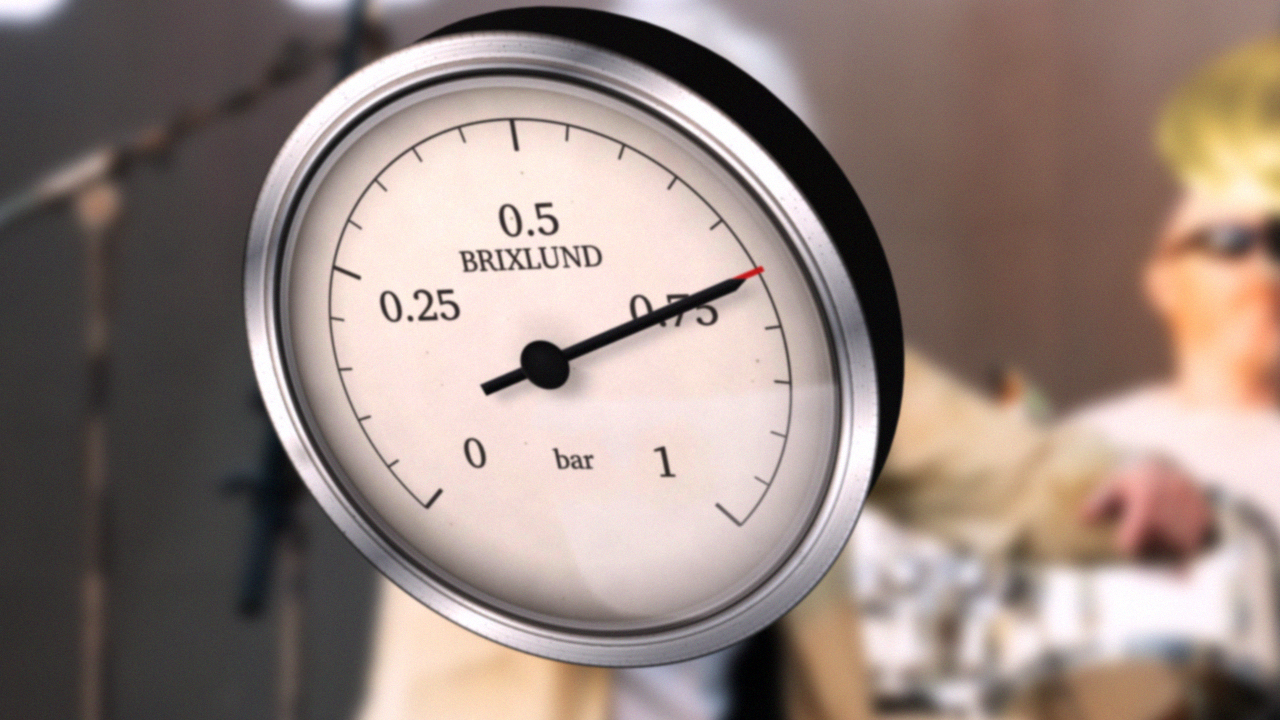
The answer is 0.75 bar
